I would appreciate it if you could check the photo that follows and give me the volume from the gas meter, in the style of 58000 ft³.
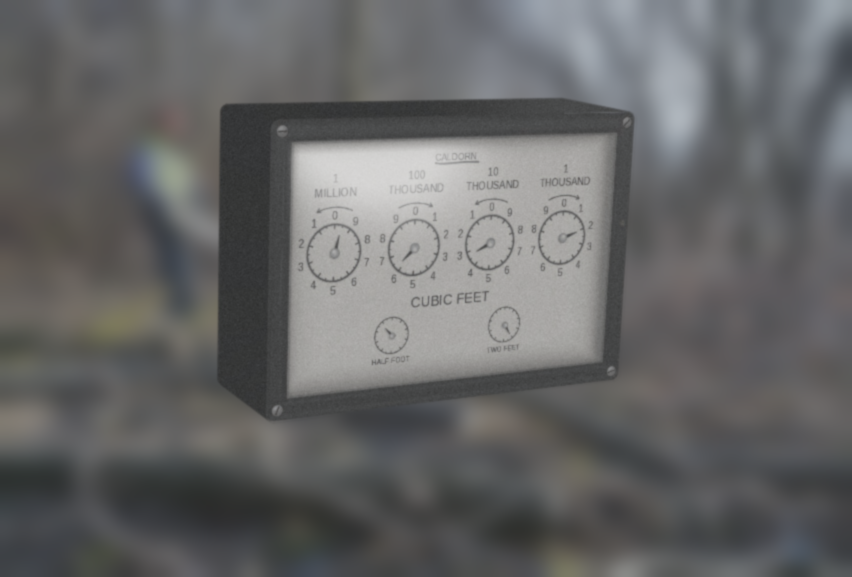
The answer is 963200 ft³
